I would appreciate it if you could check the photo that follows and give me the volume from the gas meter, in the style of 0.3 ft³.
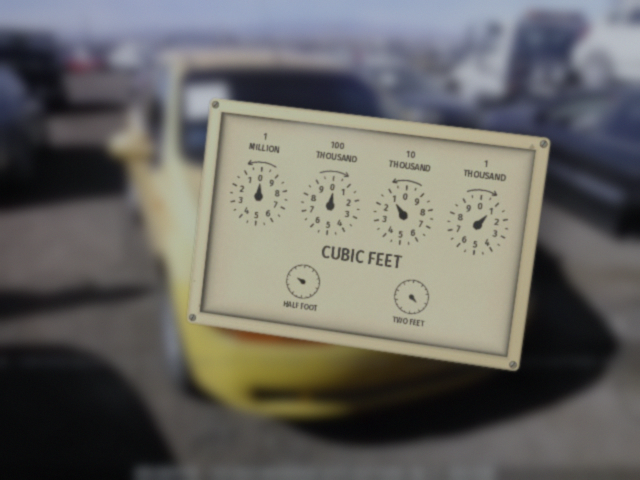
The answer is 1100 ft³
